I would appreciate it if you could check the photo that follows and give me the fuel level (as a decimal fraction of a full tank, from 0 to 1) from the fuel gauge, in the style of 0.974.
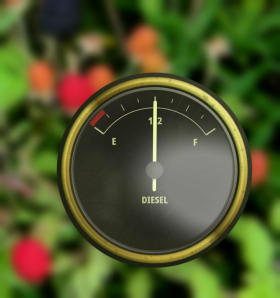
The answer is 0.5
